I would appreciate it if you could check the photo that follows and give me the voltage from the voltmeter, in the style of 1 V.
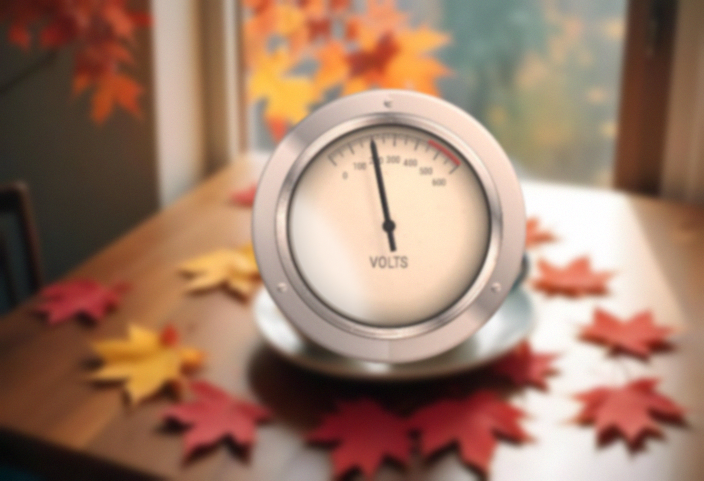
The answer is 200 V
